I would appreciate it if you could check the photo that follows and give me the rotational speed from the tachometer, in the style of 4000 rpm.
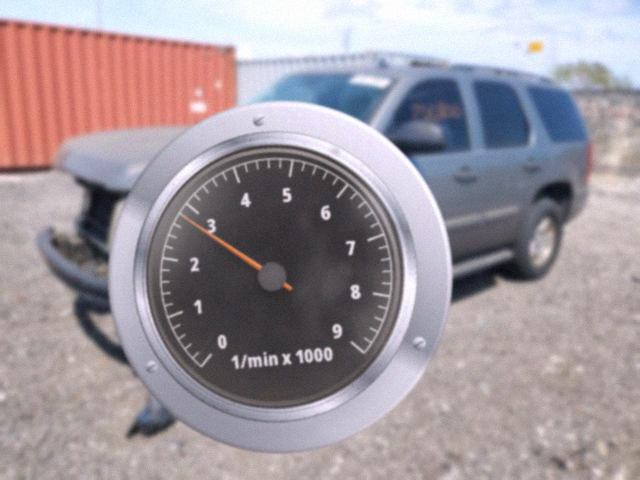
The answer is 2800 rpm
